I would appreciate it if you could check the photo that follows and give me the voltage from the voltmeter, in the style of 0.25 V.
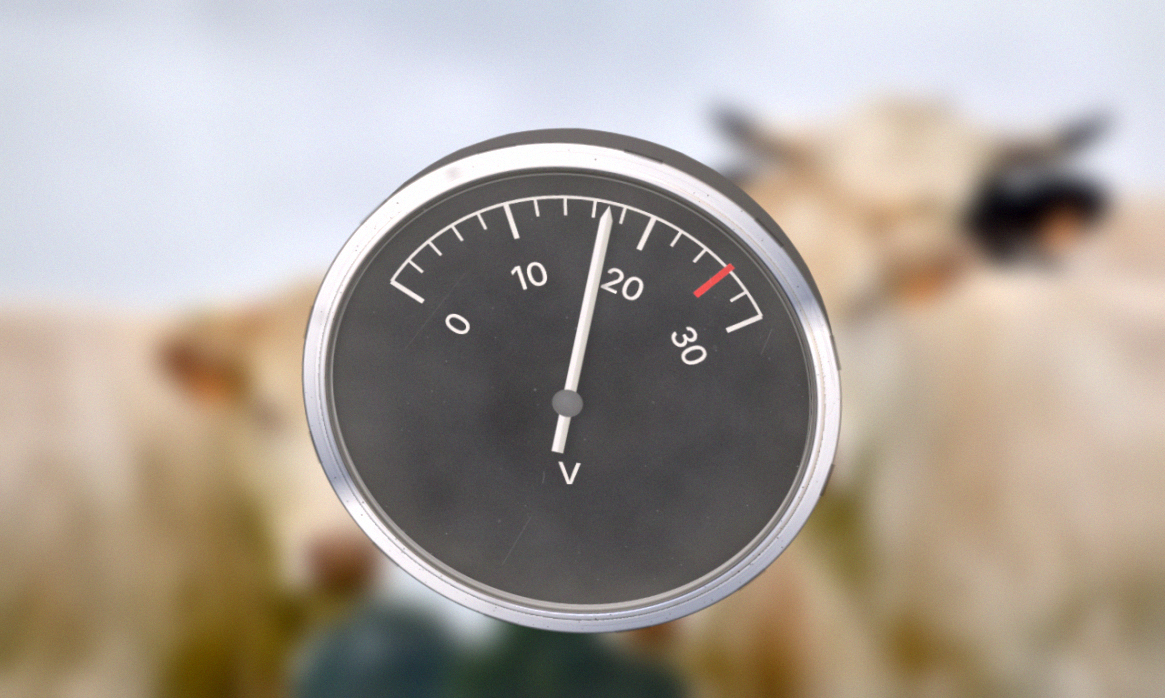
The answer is 17 V
